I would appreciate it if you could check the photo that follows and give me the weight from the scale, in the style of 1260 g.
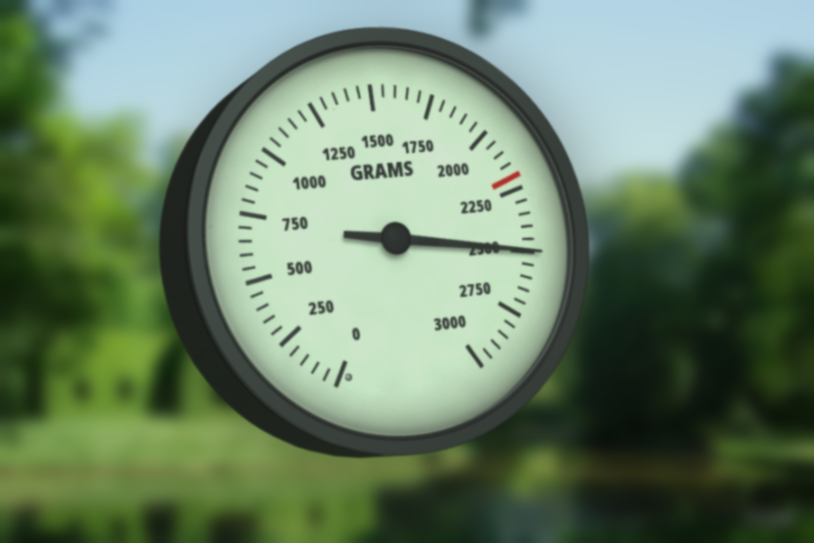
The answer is 2500 g
